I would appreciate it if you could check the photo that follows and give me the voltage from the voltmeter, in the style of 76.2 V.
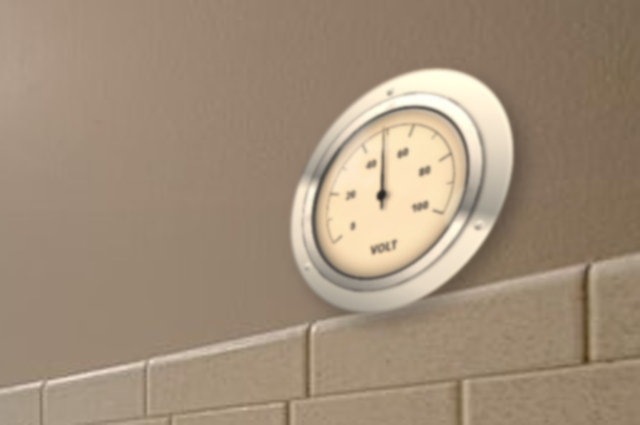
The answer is 50 V
